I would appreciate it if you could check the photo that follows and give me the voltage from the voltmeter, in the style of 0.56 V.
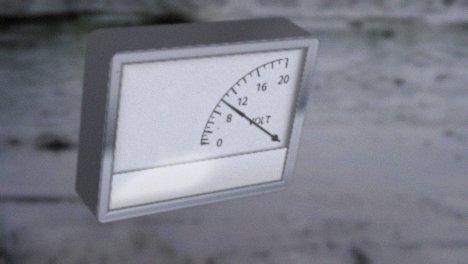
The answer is 10 V
